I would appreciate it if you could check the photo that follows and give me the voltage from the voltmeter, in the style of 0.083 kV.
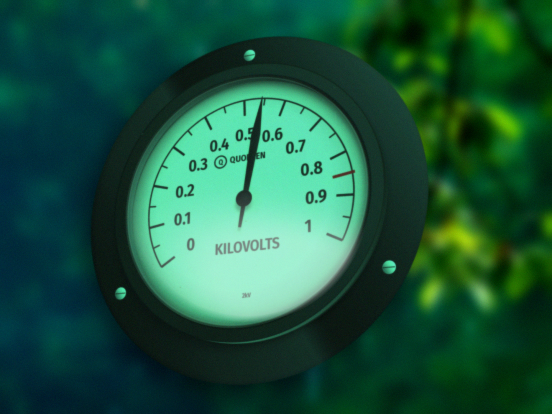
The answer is 0.55 kV
